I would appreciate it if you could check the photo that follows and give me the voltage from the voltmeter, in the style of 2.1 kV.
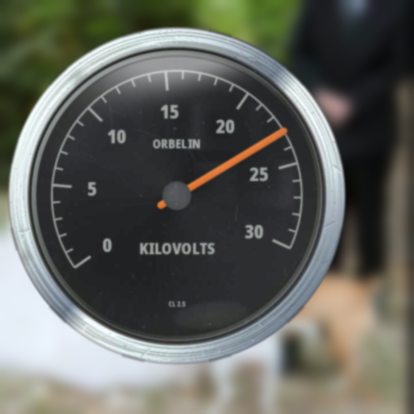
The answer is 23 kV
